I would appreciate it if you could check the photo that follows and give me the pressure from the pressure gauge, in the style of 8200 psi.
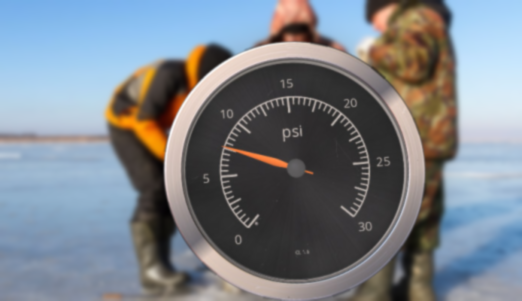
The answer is 7.5 psi
